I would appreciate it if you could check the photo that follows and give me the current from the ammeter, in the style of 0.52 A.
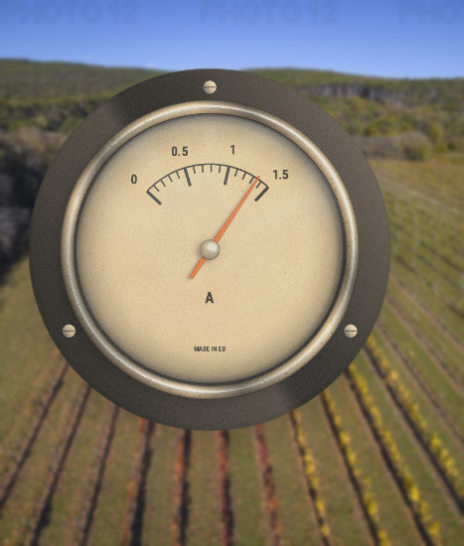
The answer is 1.35 A
